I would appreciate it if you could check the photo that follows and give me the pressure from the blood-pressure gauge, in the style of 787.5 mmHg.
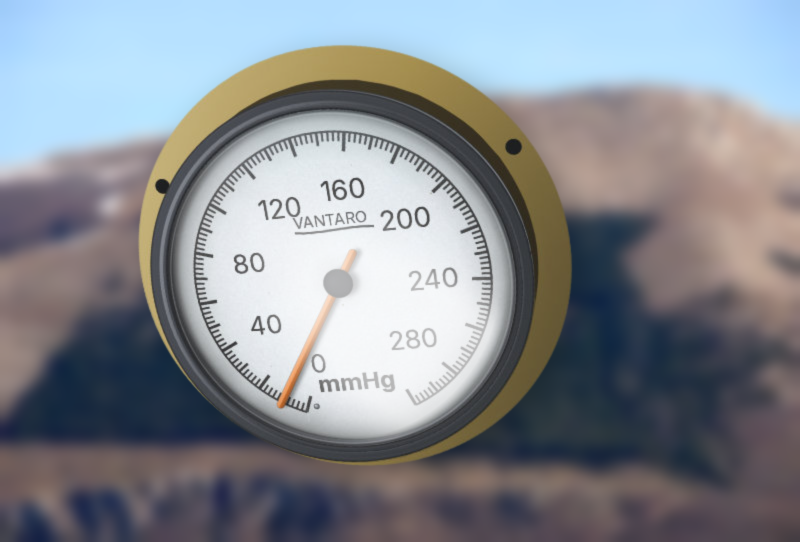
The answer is 10 mmHg
